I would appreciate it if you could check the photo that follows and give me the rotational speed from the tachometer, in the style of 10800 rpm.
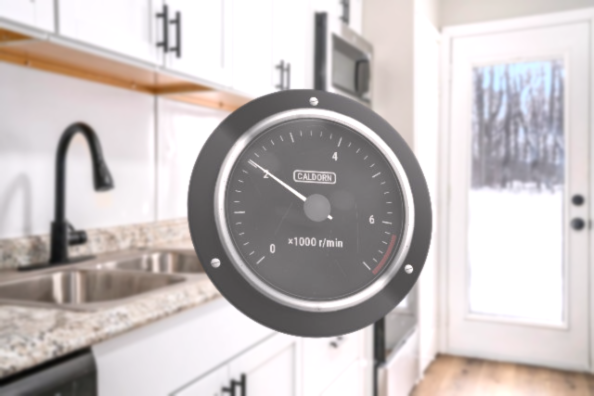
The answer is 2000 rpm
